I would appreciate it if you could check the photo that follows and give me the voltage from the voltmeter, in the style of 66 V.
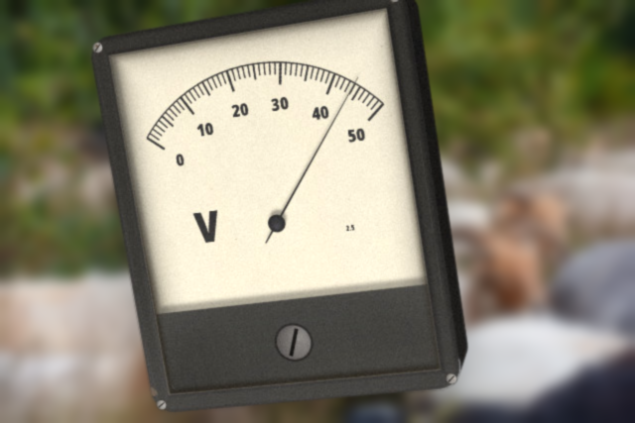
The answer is 44 V
